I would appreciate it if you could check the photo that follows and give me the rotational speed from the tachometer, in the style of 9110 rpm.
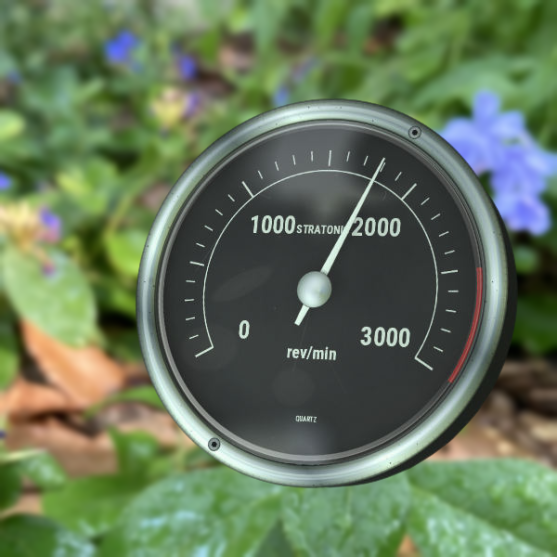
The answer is 1800 rpm
